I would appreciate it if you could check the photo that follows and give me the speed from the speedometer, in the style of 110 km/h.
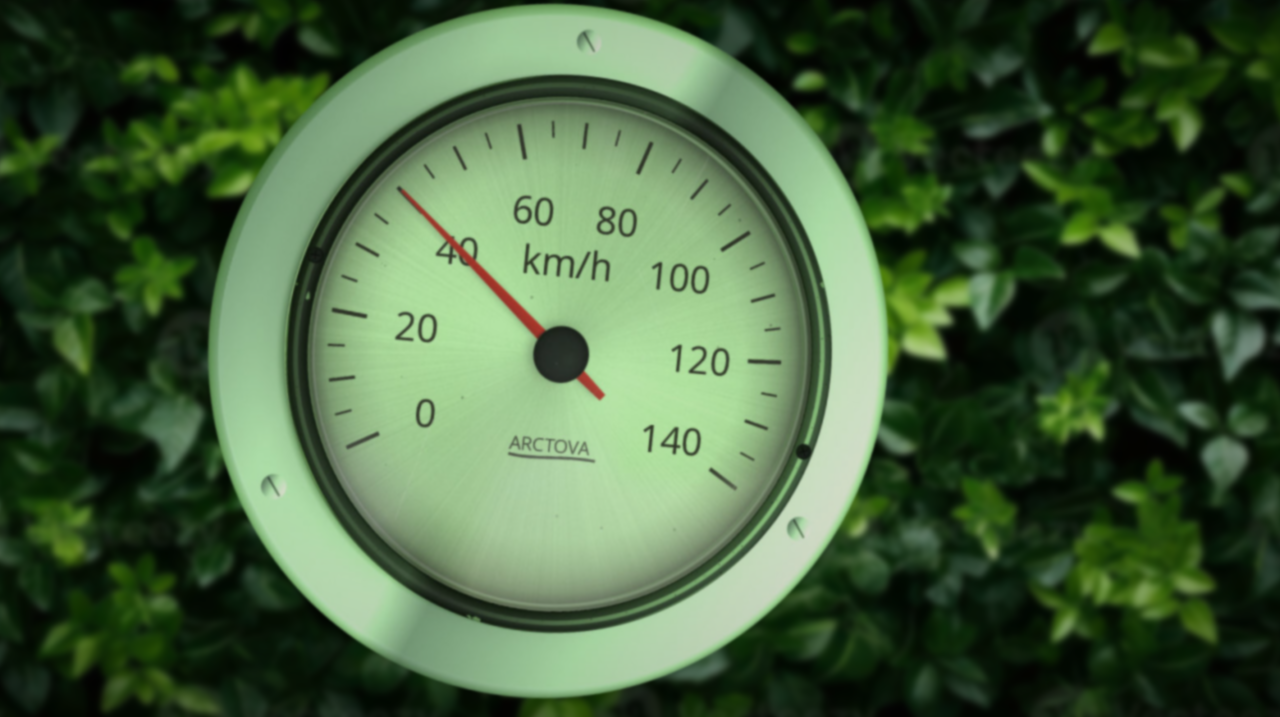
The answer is 40 km/h
